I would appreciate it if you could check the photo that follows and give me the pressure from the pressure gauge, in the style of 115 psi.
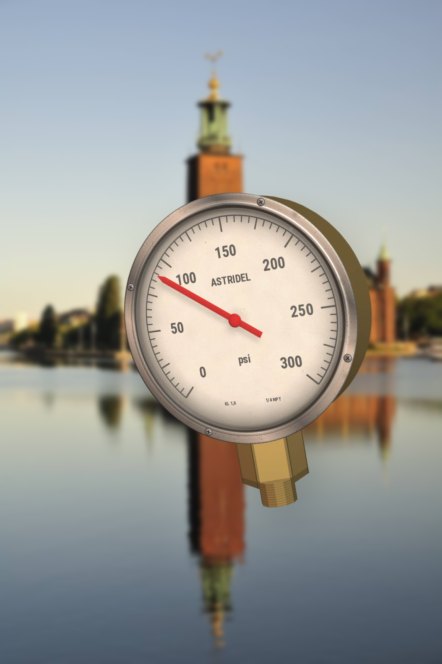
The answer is 90 psi
